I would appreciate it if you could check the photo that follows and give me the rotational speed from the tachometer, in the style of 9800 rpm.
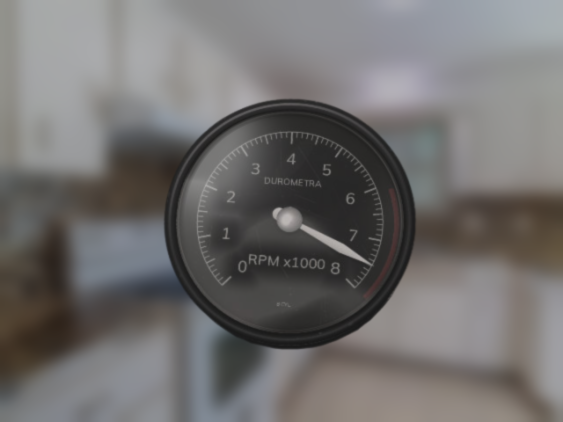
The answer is 7500 rpm
